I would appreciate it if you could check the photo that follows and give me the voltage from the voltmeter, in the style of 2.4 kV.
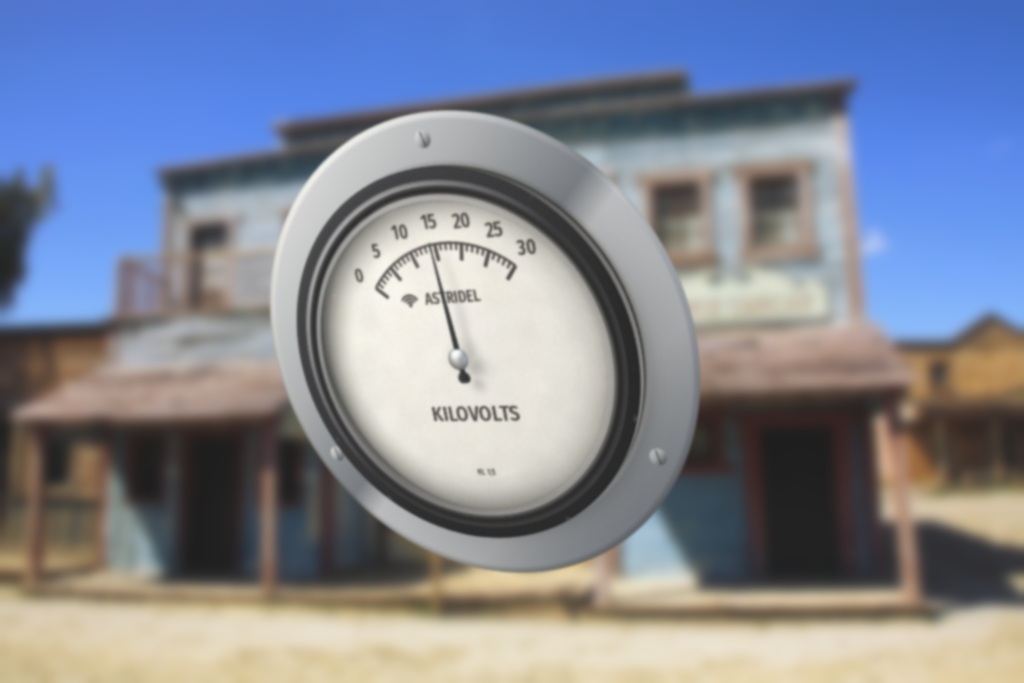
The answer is 15 kV
